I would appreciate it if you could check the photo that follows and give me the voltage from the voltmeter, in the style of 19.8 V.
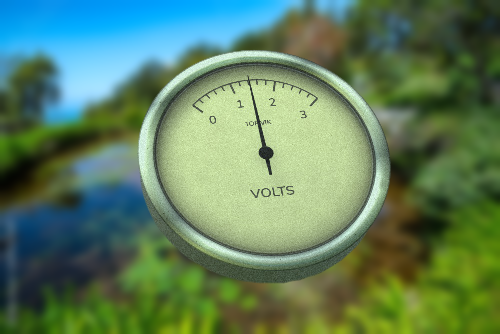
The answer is 1.4 V
